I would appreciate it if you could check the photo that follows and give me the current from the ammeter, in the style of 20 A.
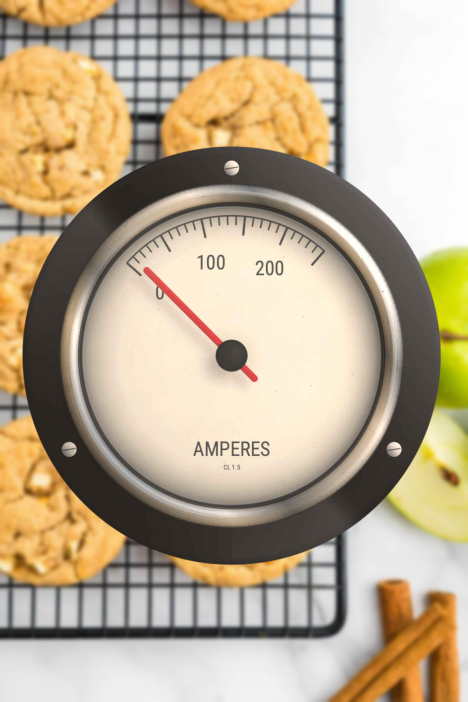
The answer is 10 A
